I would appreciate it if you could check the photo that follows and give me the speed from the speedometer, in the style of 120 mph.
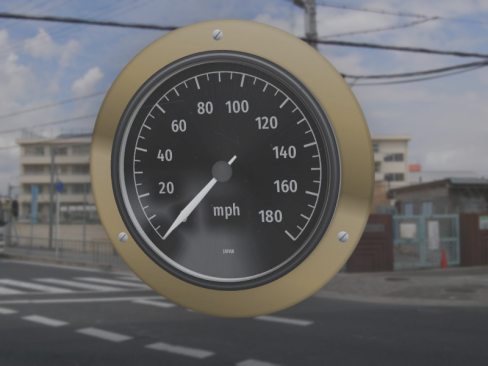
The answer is 0 mph
